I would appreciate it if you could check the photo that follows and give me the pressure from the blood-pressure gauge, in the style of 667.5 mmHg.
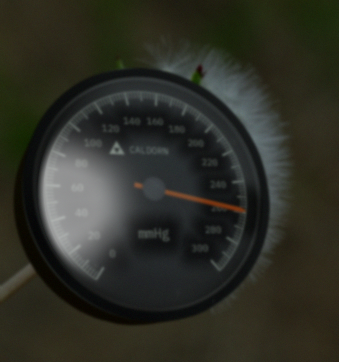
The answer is 260 mmHg
